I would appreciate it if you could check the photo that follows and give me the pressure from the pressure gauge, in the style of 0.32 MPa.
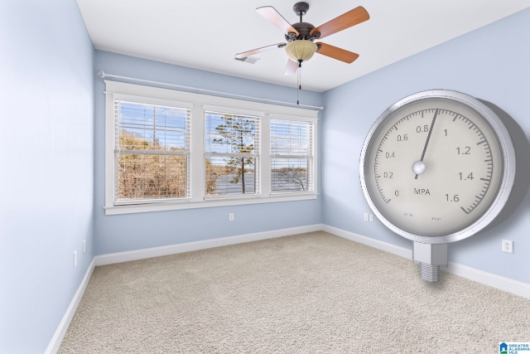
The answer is 0.9 MPa
